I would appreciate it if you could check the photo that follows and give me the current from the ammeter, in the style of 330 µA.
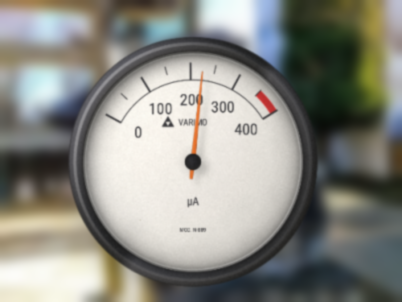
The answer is 225 µA
